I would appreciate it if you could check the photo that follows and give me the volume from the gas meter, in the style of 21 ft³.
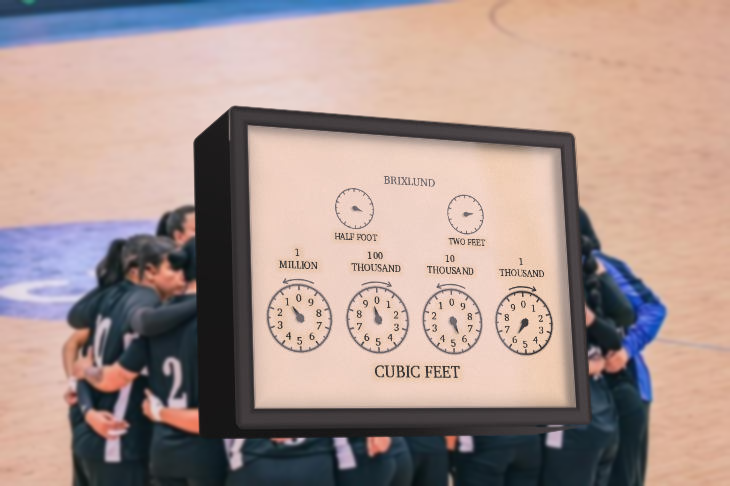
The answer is 95600 ft³
